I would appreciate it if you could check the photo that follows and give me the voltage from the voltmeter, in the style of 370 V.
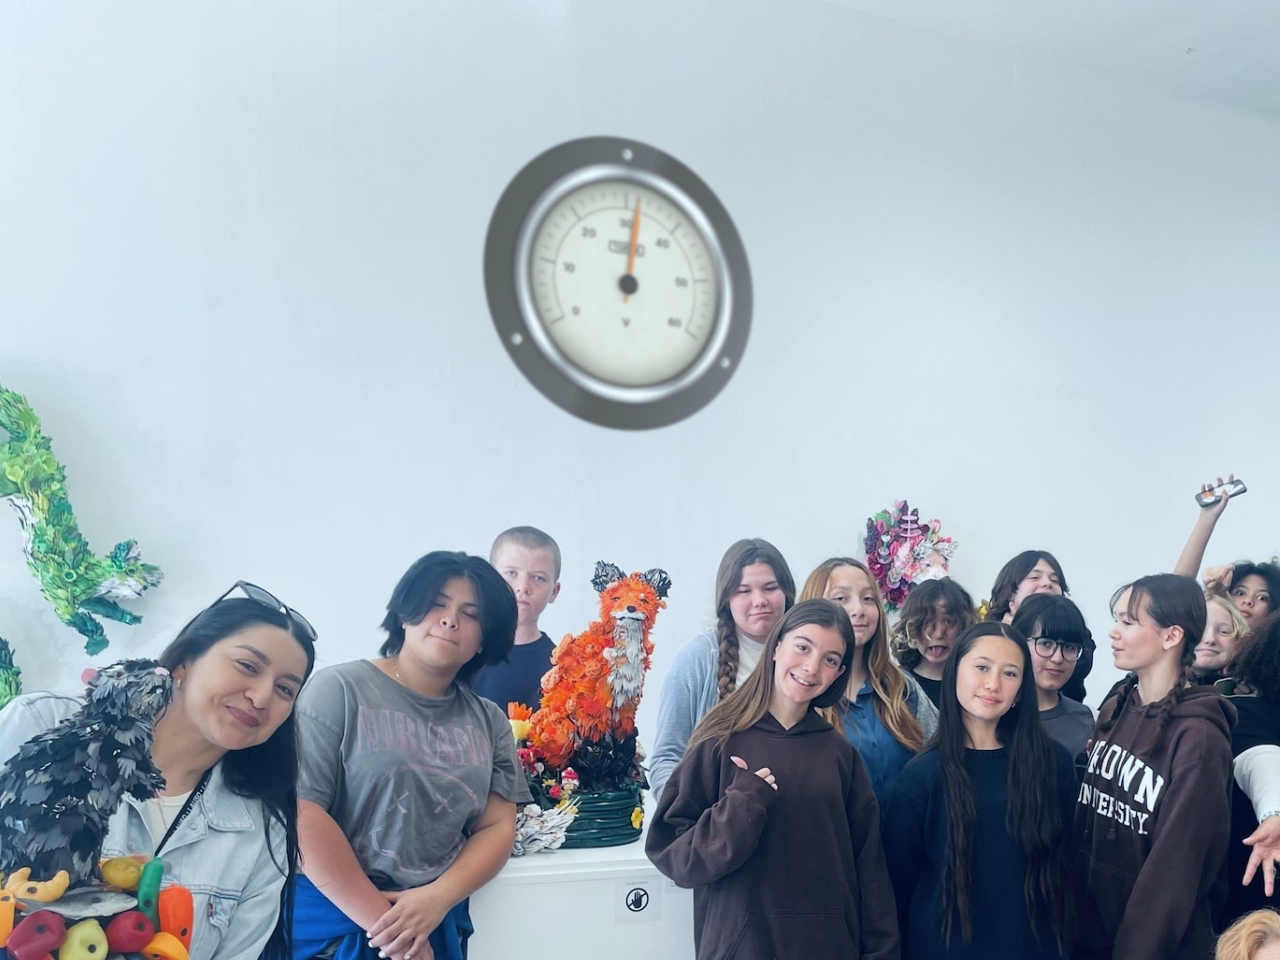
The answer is 32 V
